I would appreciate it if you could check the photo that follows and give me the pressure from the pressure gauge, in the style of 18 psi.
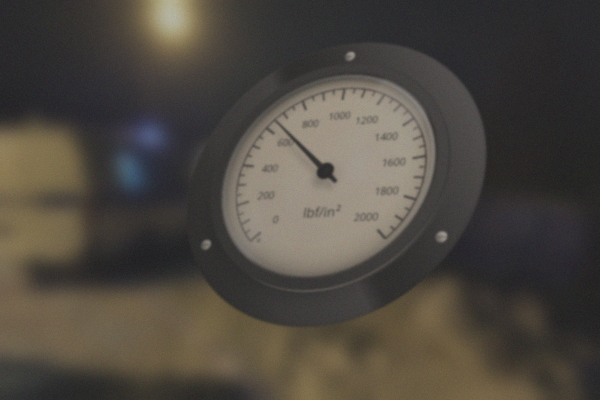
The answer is 650 psi
